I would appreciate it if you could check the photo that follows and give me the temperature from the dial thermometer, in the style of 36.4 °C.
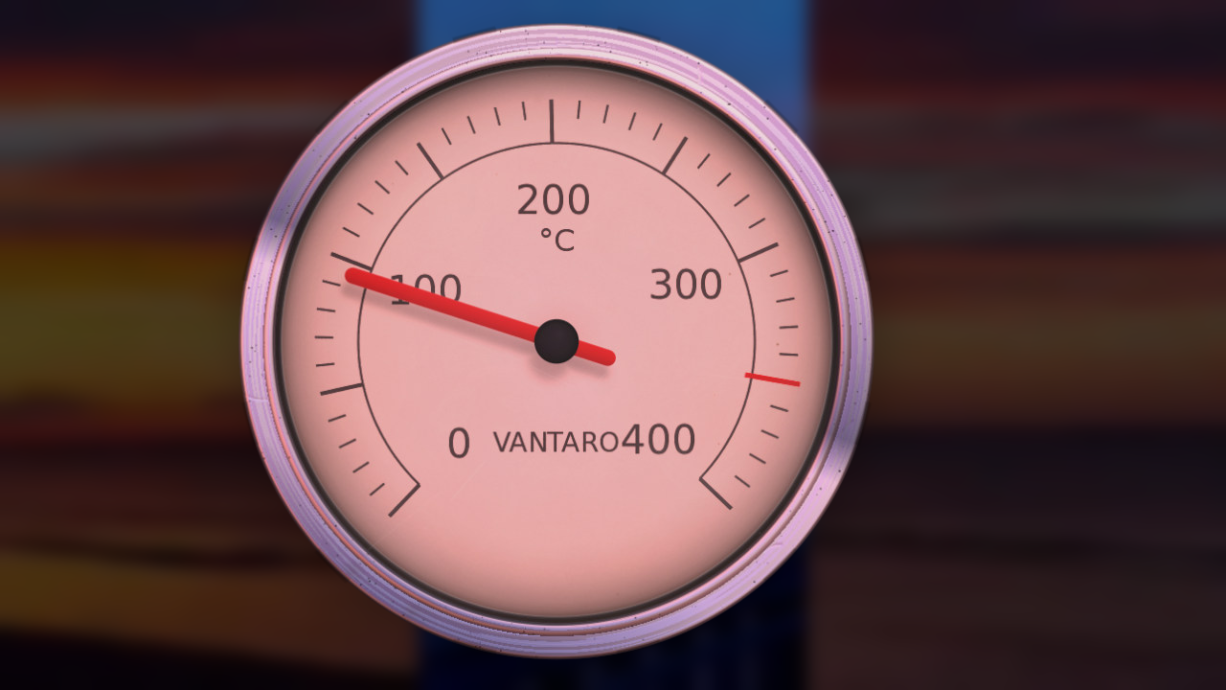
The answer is 95 °C
